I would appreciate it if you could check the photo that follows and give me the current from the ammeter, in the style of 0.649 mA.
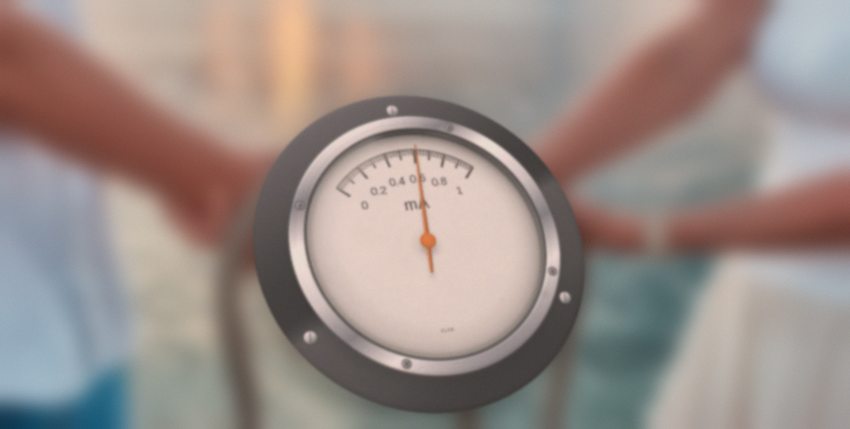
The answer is 0.6 mA
